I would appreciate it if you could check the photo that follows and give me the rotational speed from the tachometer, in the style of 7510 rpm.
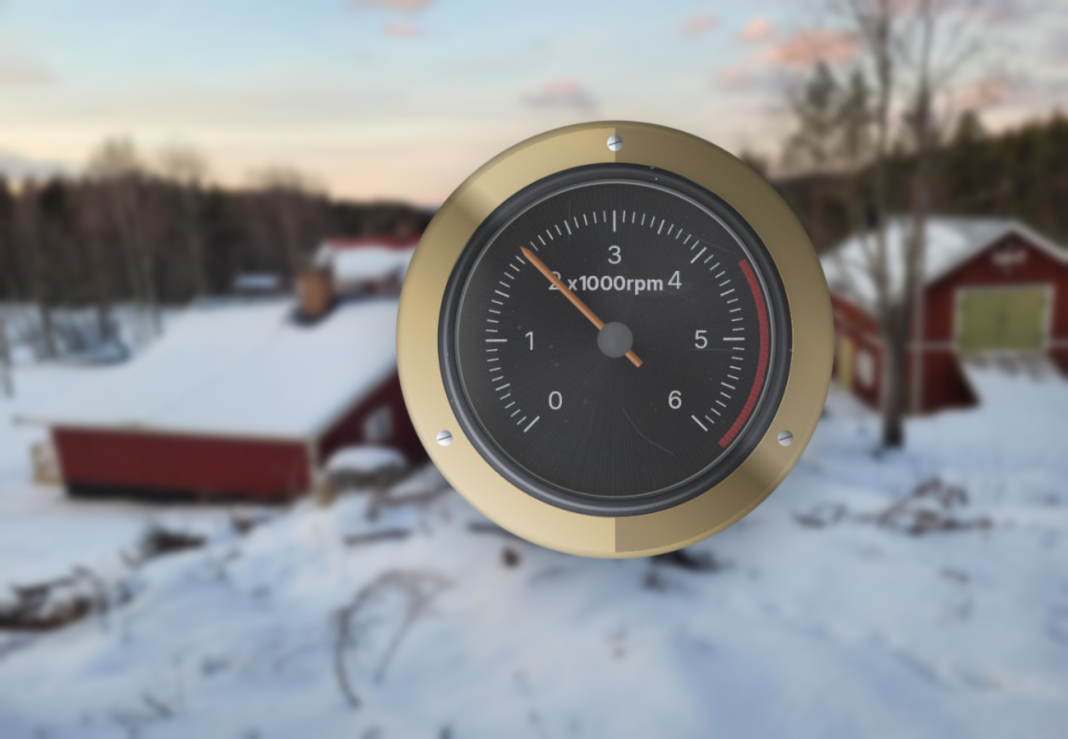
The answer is 2000 rpm
